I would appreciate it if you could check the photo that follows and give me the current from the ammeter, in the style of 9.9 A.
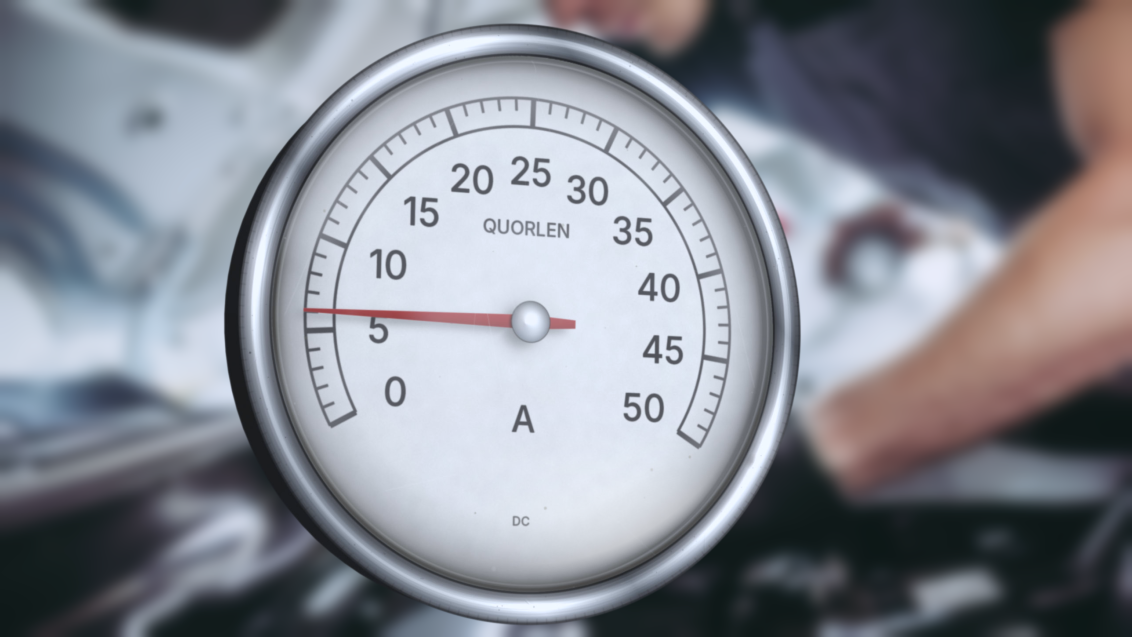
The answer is 6 A
